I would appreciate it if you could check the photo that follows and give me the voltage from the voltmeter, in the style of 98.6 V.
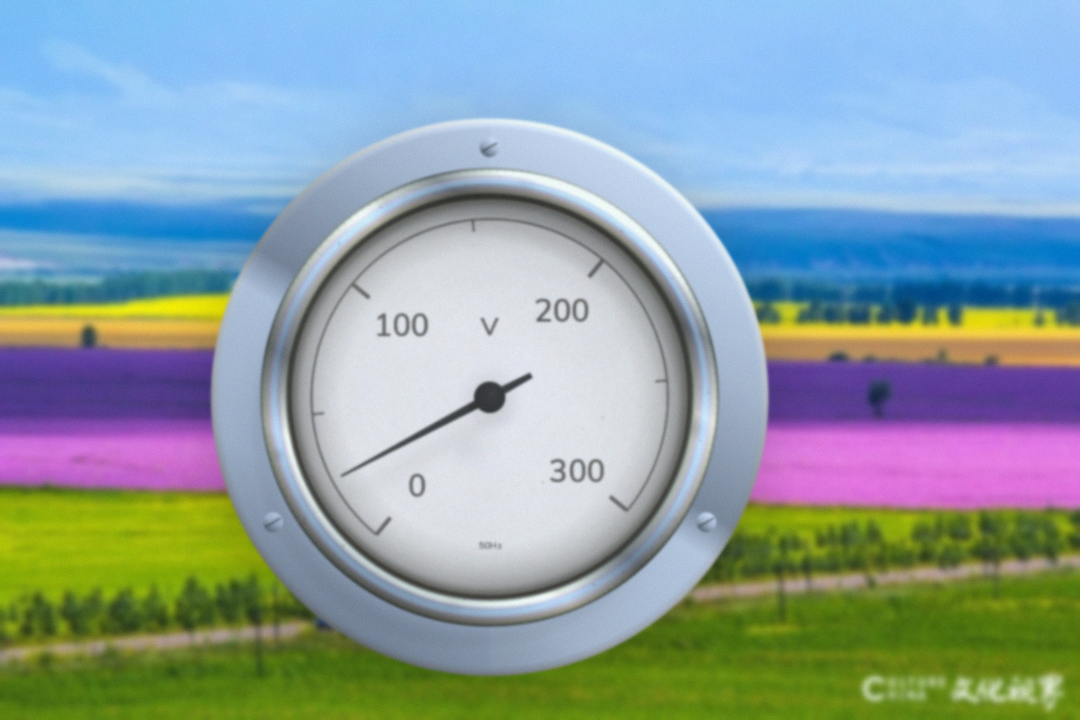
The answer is 25 V
